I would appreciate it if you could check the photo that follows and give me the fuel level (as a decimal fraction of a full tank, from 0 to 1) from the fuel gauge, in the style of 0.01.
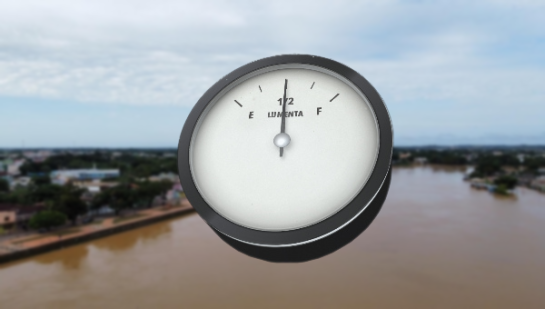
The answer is 0.5
